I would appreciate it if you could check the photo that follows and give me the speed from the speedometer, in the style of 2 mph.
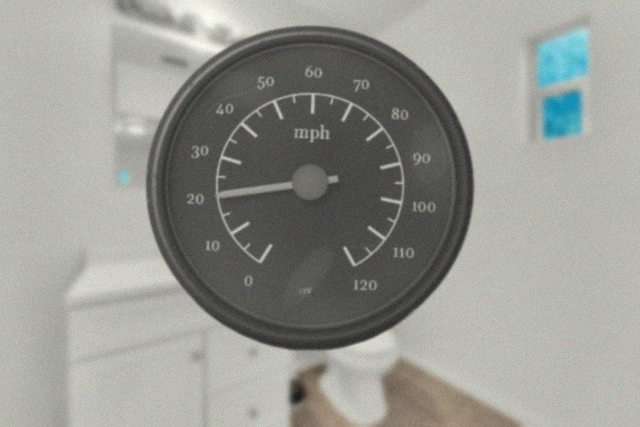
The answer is 20 mph
